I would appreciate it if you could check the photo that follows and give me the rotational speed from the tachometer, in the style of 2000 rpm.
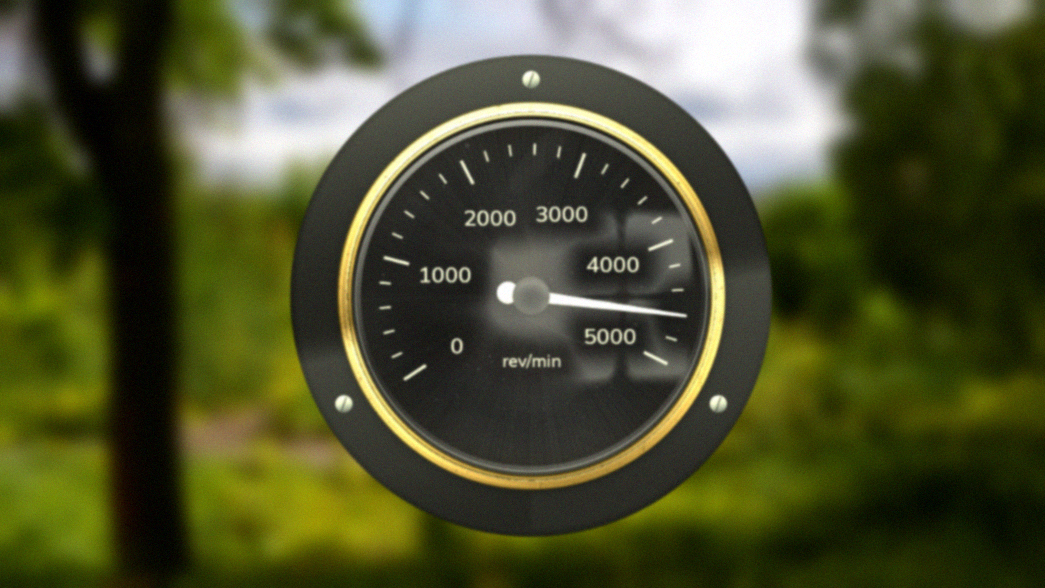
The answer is 4600 rpm
